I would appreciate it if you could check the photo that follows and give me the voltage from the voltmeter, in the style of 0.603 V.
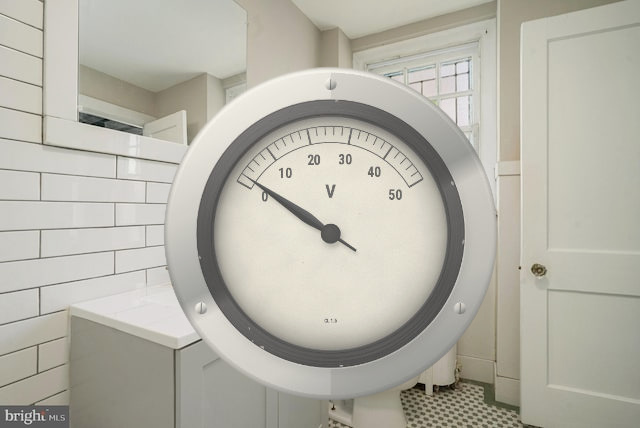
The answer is 2 V
